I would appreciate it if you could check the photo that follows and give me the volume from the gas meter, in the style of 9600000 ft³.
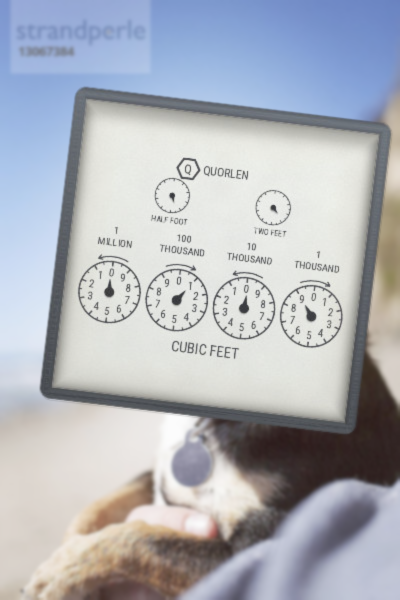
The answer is 9900 ft³
